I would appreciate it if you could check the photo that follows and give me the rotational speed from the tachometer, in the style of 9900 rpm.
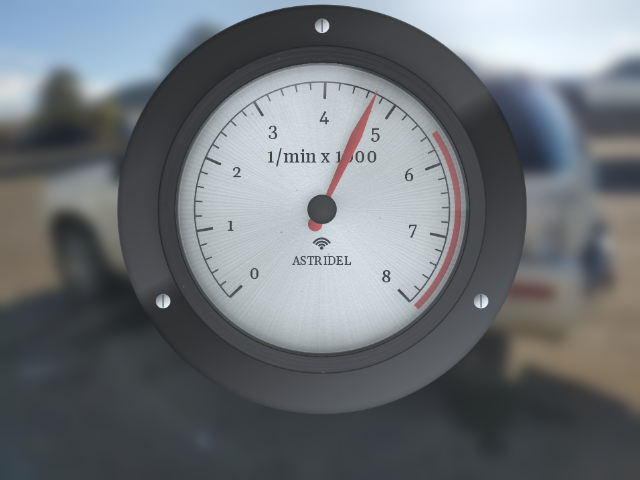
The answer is 4700 rpm
